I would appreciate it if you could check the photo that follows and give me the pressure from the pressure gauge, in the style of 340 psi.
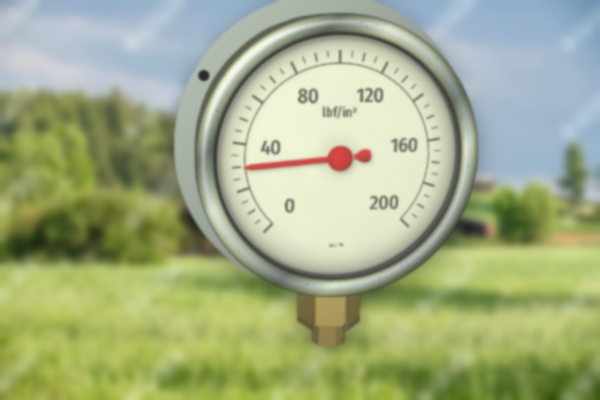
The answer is 30 psi
